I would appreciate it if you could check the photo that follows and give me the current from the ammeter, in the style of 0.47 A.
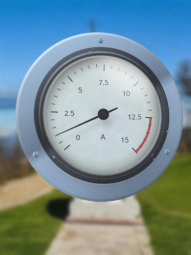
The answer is 1 A
